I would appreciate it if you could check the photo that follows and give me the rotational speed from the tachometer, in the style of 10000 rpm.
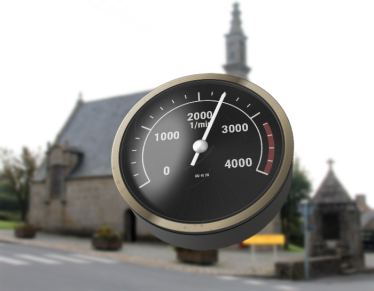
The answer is 2400 rpm
